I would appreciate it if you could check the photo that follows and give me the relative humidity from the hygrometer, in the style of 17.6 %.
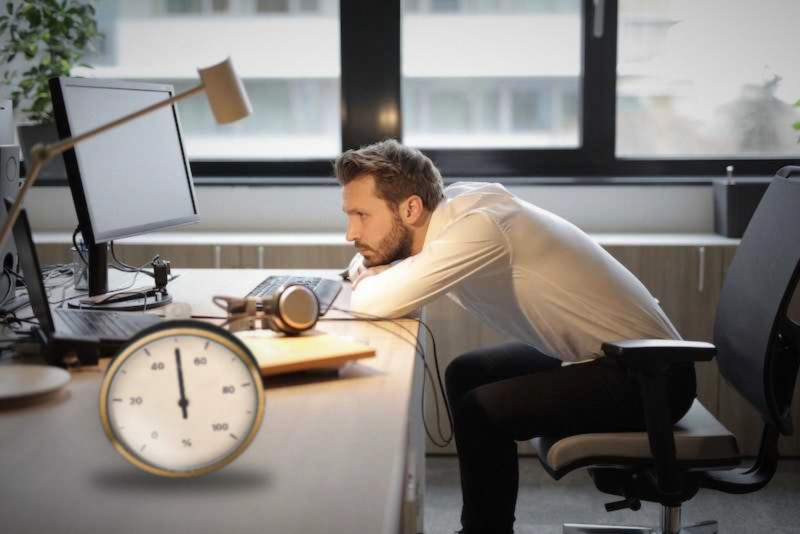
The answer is 50 %
